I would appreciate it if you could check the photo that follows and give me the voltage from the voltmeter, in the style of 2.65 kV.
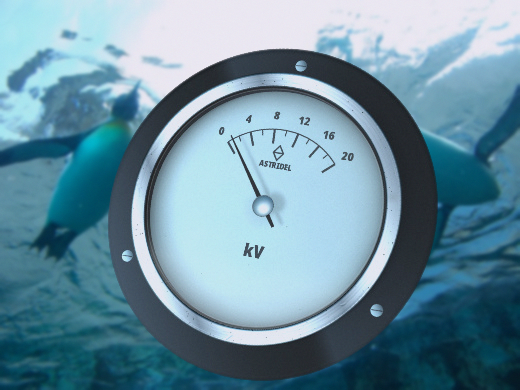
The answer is 1 kV
